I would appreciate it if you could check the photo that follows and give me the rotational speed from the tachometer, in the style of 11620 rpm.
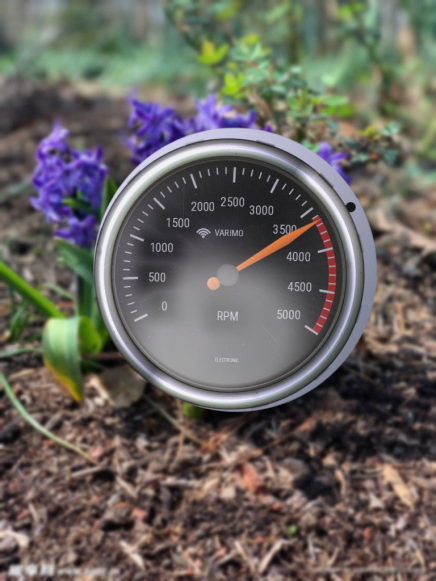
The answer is 3650 rpm
